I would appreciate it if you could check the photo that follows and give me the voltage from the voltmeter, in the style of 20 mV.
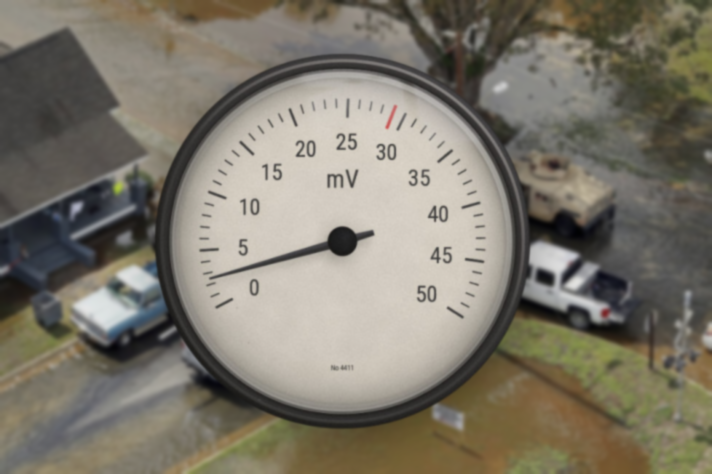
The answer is 2.5 mV
